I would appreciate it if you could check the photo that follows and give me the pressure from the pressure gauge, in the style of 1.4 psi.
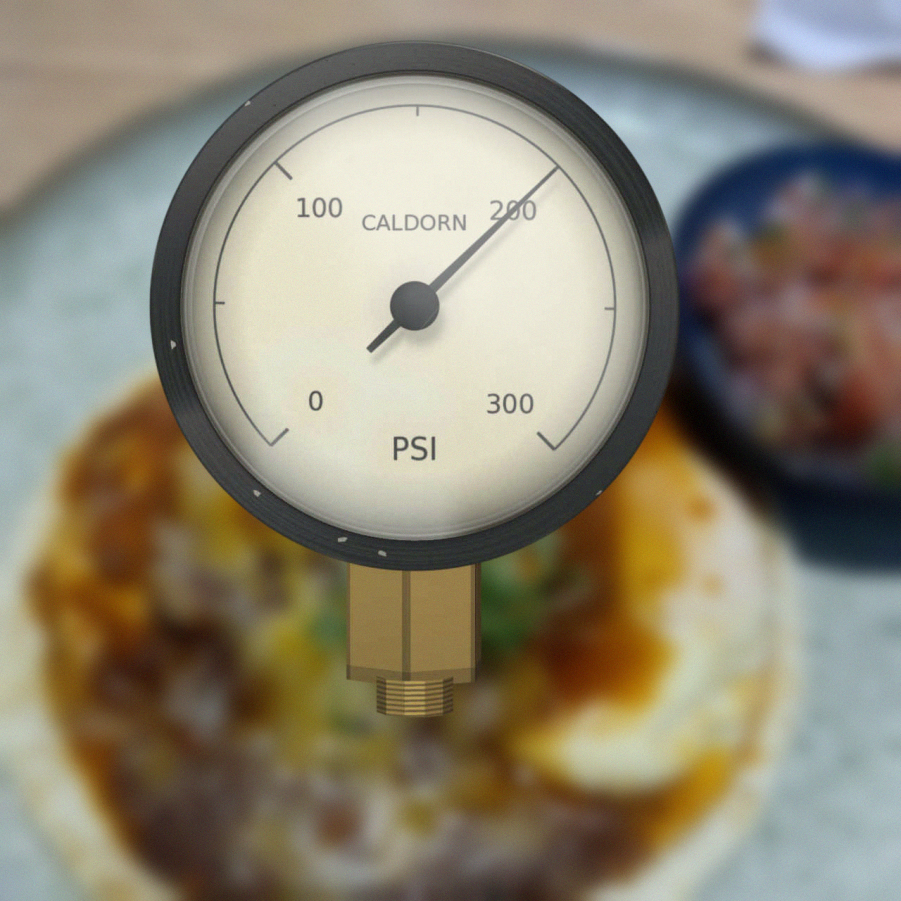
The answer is 200 psi
